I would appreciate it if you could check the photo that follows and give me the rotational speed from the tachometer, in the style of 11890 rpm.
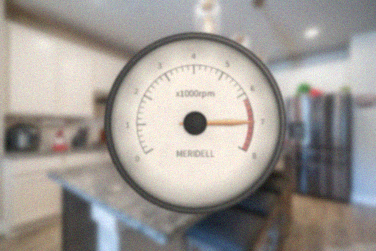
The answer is 7000 rpm
